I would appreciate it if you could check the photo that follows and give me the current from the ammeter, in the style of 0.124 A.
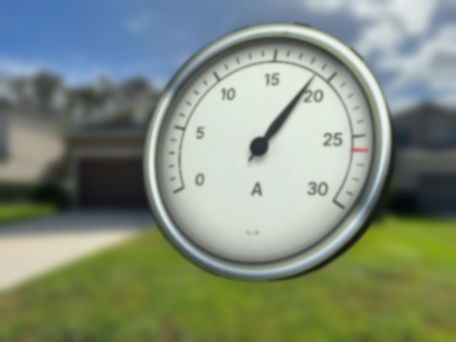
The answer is 19 A
